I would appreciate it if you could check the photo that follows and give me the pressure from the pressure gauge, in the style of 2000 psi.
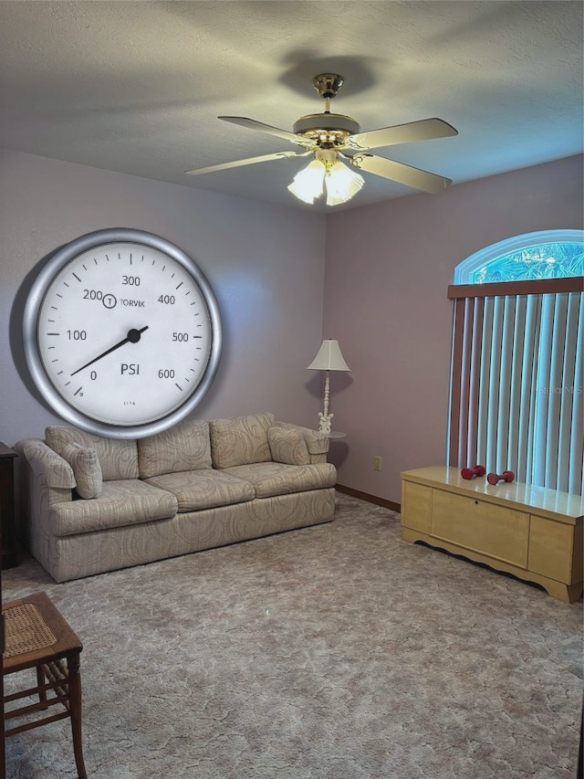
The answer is 30 psi
